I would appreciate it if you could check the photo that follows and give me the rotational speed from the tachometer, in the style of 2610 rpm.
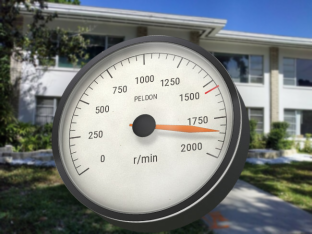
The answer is 1850 rpm
